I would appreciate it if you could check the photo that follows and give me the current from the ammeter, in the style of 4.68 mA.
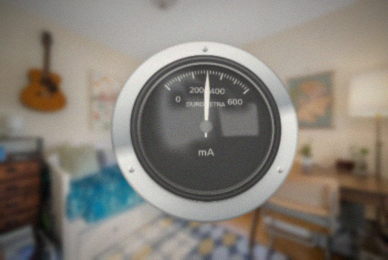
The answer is 300 mA
